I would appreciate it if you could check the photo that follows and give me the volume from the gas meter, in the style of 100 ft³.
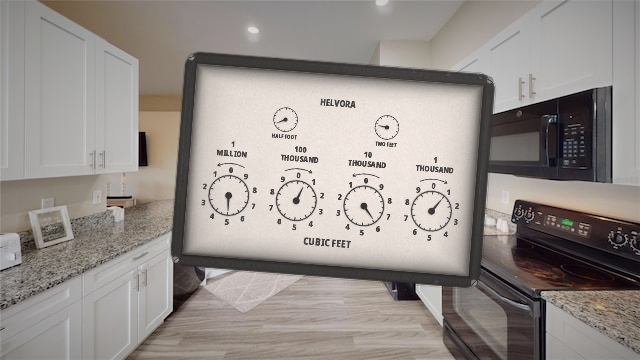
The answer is 506100 ft³
